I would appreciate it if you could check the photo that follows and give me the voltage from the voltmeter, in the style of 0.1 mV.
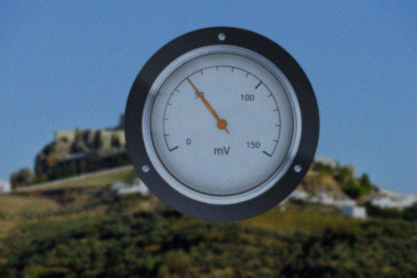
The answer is 50 mV
